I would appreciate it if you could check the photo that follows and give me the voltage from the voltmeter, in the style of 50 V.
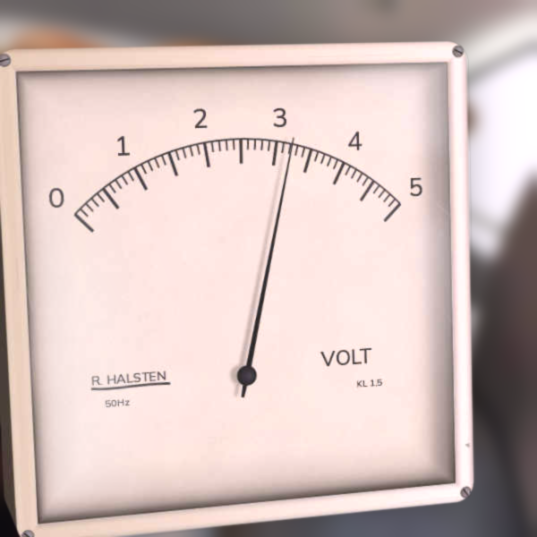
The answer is 3.2 V
